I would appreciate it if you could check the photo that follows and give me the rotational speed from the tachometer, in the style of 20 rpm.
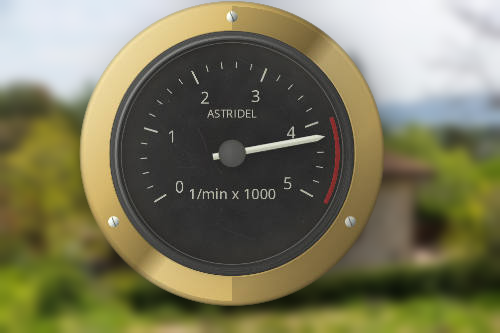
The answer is 4200 rpm
